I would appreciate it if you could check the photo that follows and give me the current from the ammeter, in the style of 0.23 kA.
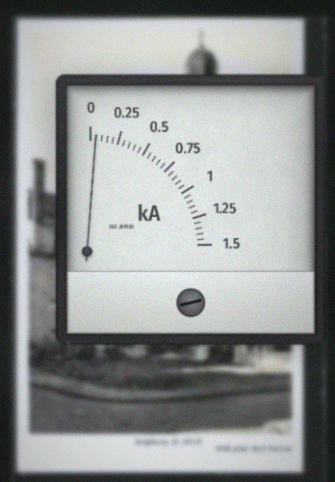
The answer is 0.05 kA
